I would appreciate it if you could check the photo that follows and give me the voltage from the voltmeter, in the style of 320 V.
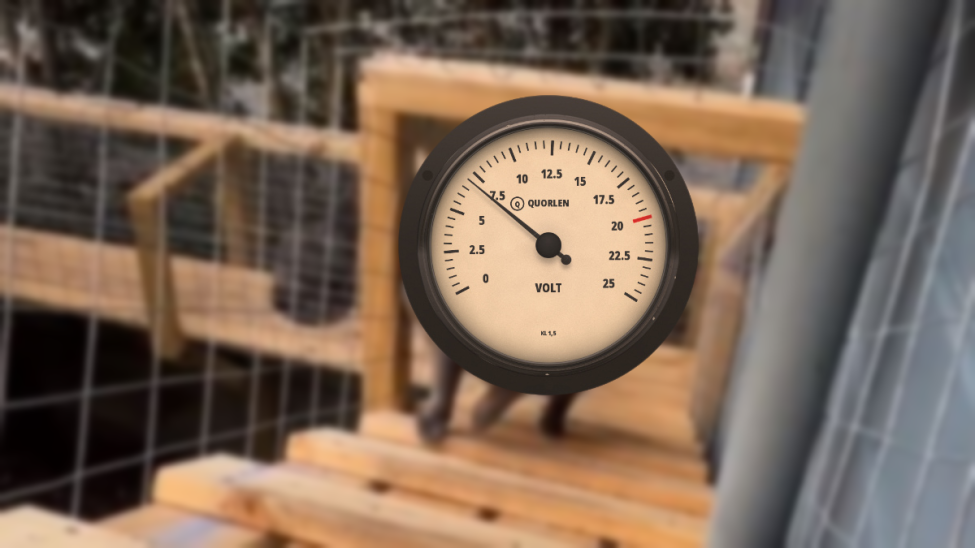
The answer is 7 V
